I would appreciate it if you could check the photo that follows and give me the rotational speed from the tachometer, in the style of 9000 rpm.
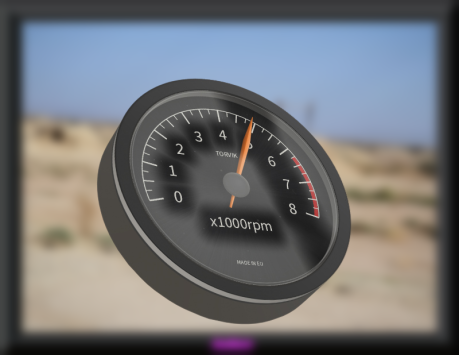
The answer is 4875 rpm
